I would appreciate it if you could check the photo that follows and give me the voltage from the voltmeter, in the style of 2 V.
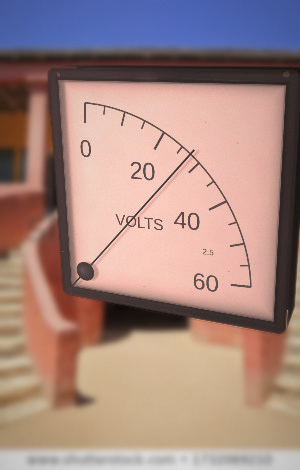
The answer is 27.5 V
